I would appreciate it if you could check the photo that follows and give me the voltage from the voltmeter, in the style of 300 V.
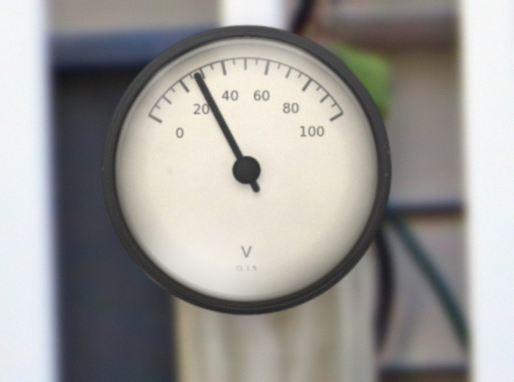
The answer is 27.5 V
